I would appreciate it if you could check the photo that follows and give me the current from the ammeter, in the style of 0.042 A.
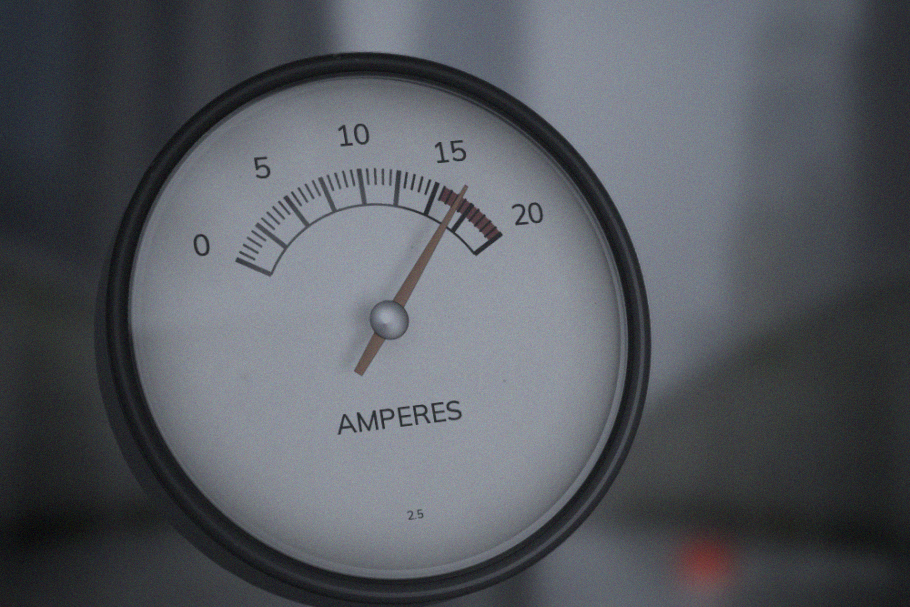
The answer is 16.5 A
